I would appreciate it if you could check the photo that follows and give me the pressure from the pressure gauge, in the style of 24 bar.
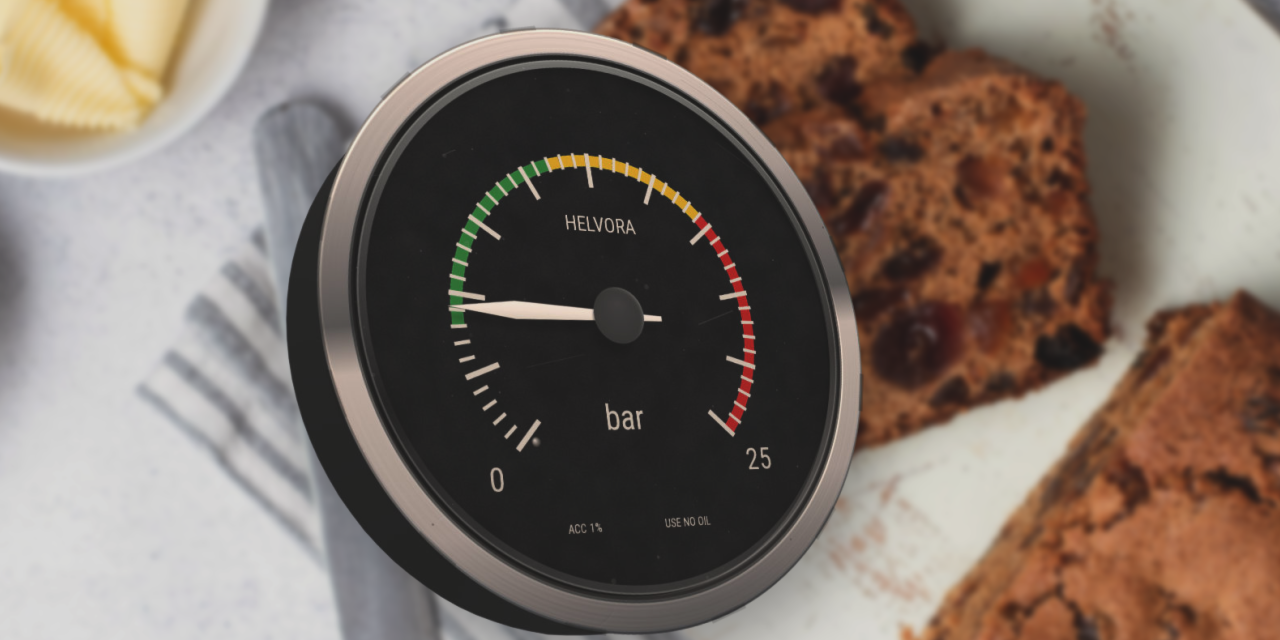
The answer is 4.5 bar
